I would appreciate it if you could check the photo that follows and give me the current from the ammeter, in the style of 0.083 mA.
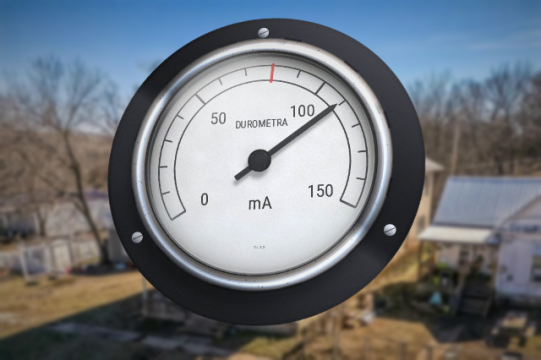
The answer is 110 mA
